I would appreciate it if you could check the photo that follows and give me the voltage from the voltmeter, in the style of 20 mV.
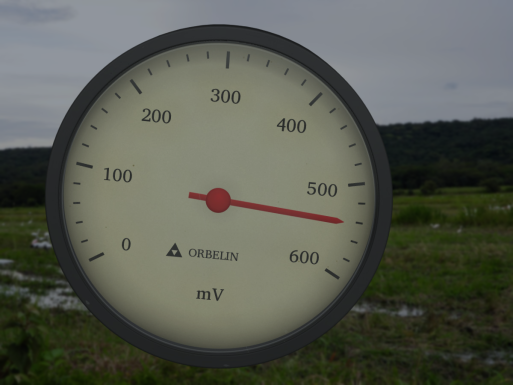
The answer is 540 mV
